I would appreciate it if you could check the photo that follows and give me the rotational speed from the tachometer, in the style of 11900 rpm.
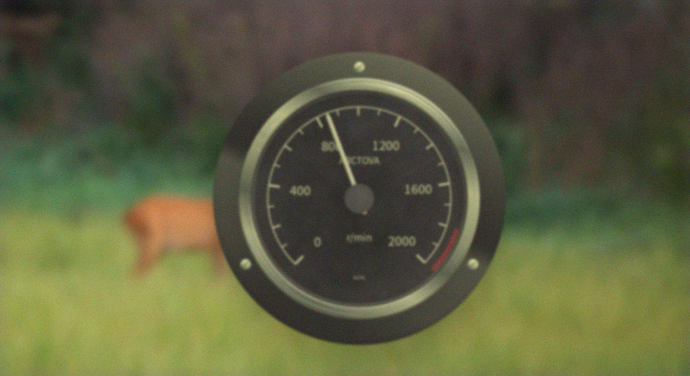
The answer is 850 rpm
